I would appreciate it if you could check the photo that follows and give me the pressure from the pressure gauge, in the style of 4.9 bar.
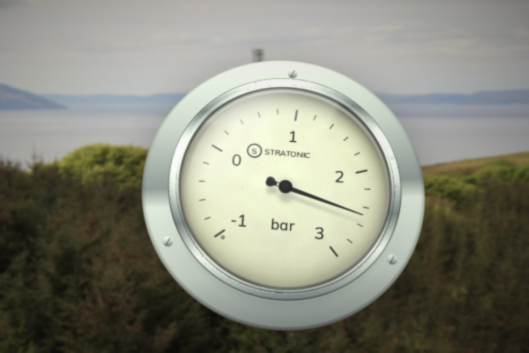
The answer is 2.5 bar
